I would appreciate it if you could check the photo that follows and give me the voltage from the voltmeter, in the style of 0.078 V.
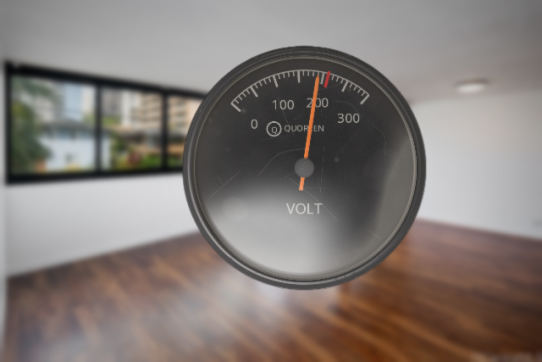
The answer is 190 V
